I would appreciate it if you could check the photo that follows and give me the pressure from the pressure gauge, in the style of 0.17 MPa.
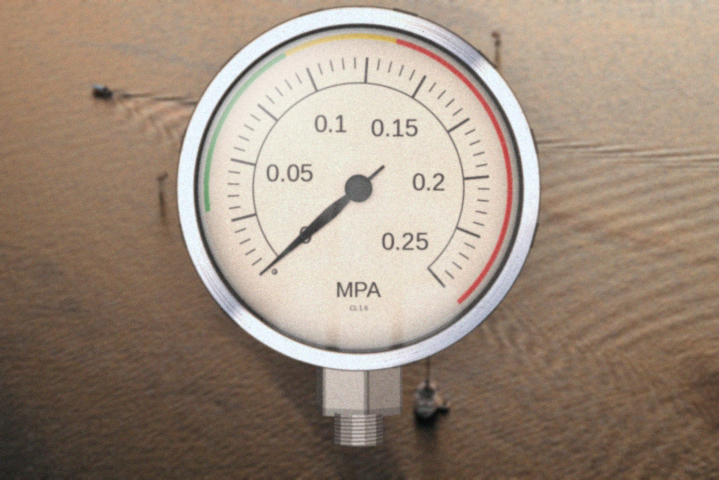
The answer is 0 MPa
